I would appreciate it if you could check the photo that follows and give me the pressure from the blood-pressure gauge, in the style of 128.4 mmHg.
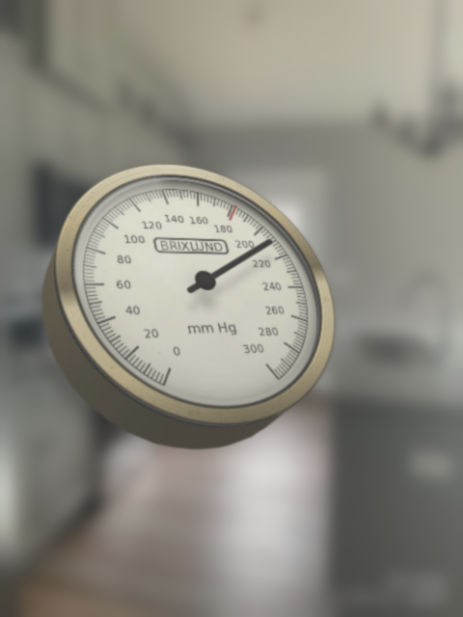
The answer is 210 mmHg
